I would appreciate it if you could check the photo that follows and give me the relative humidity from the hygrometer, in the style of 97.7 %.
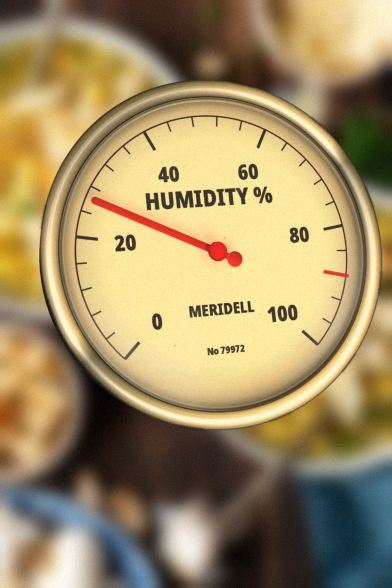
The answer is 26 %
